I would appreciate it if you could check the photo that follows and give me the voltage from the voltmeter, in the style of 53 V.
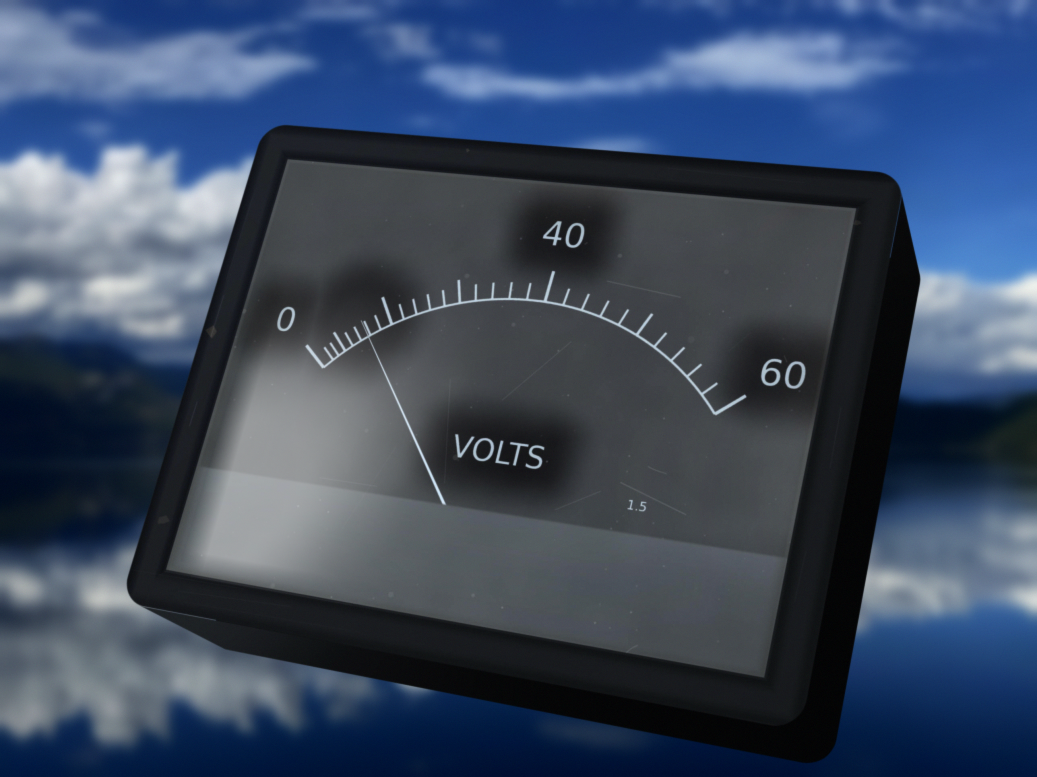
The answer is 16 V
